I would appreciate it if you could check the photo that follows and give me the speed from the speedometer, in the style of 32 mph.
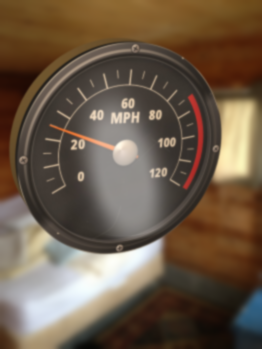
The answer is 25 mph
